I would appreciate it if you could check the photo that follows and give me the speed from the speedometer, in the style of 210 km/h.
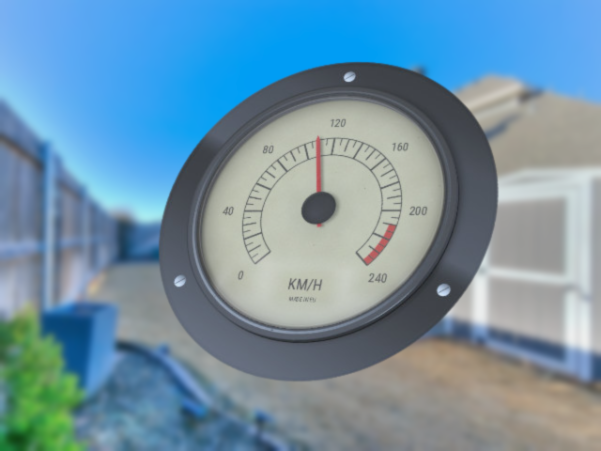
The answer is 110 km/h
